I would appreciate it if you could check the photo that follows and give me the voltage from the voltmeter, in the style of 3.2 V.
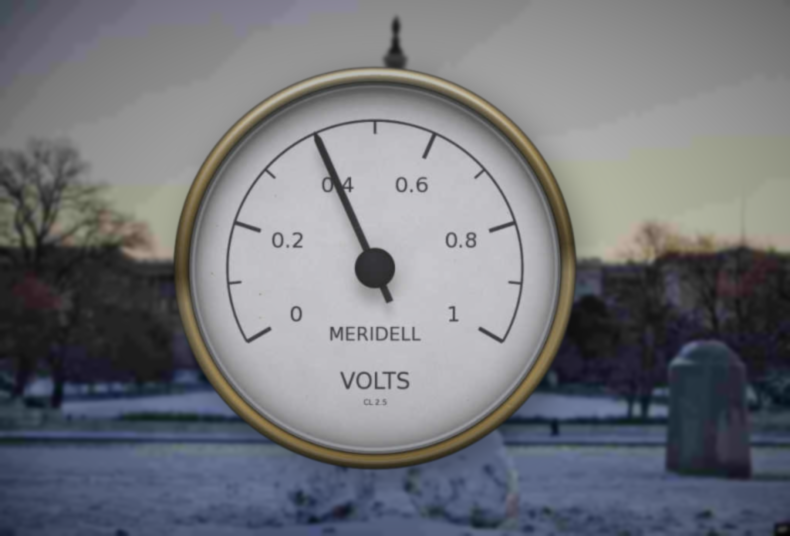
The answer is 0.4 V
